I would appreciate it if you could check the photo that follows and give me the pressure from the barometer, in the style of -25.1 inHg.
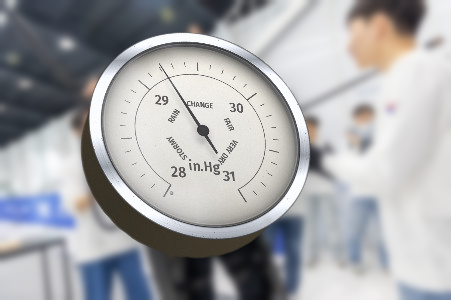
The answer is 29.2 inHg
